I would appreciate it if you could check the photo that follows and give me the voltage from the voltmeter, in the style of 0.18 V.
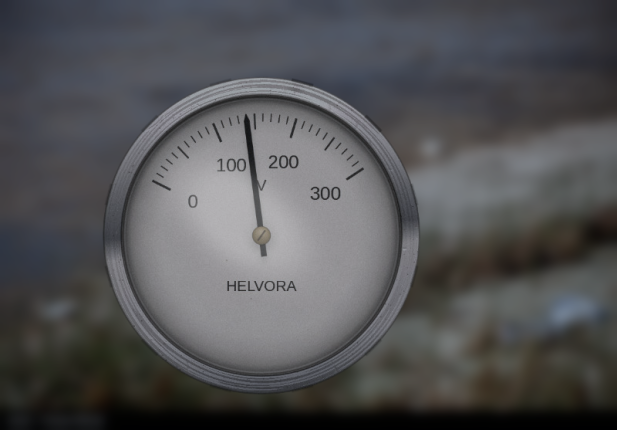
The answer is 140 V
